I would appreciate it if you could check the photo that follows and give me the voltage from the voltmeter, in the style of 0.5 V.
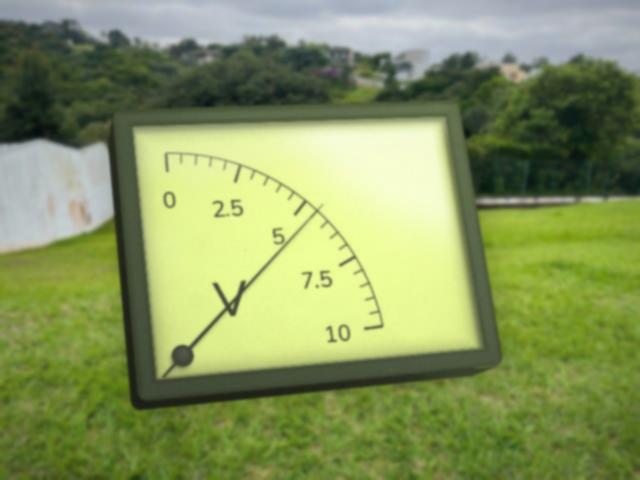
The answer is 5.5 V
